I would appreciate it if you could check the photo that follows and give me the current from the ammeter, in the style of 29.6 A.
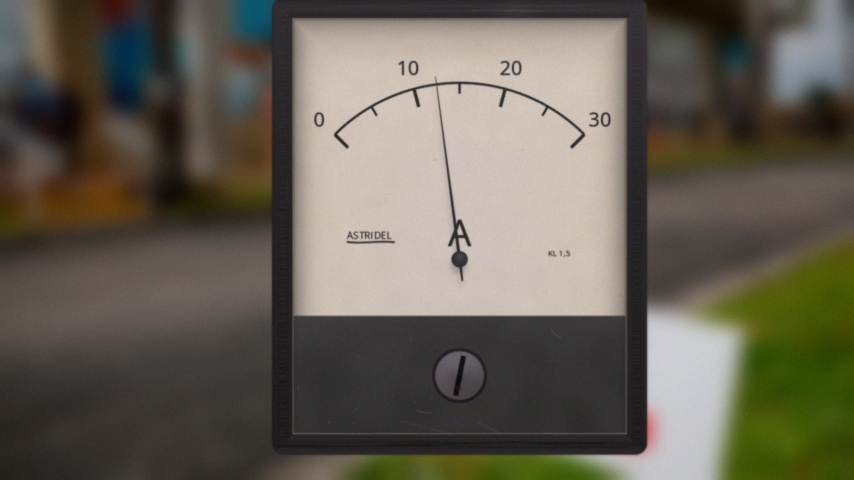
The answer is 12.5 A
